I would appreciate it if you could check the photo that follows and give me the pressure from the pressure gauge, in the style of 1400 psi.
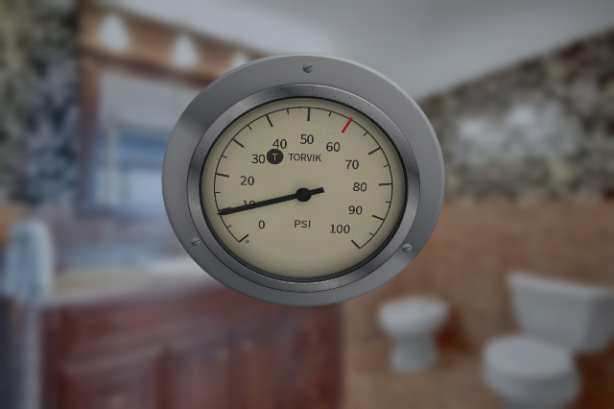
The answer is 10 psi
